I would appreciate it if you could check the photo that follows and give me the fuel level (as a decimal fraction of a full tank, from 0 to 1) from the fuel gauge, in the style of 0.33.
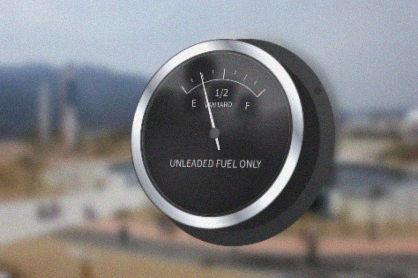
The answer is 0.25
